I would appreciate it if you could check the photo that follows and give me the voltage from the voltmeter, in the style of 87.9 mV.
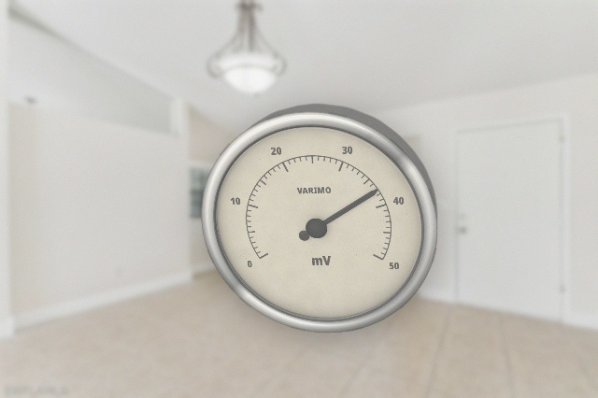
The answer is 37 mV
